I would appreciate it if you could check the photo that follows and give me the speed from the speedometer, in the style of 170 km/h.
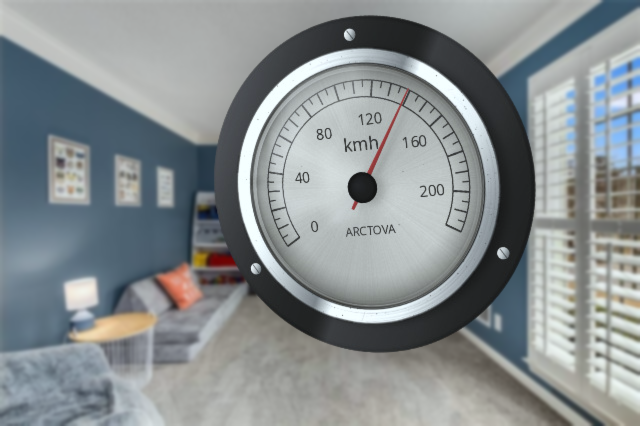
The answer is 140 km/h
